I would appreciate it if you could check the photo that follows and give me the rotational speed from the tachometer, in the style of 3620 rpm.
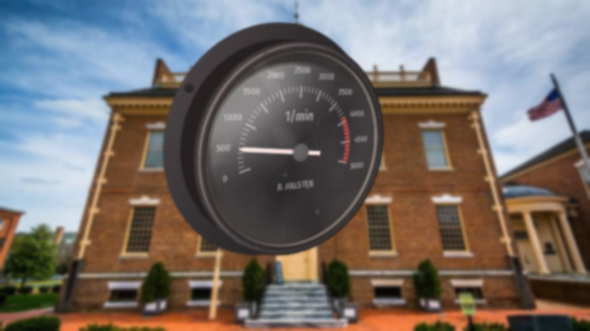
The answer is 500 rpm
